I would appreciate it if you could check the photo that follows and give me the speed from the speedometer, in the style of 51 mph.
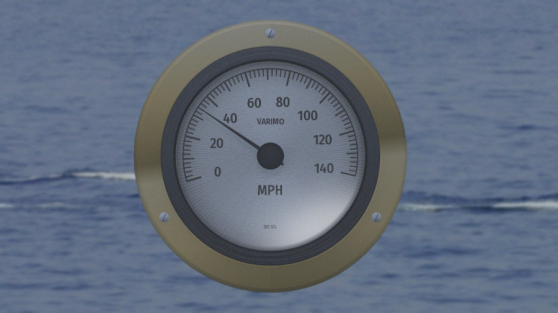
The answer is 34 mph
